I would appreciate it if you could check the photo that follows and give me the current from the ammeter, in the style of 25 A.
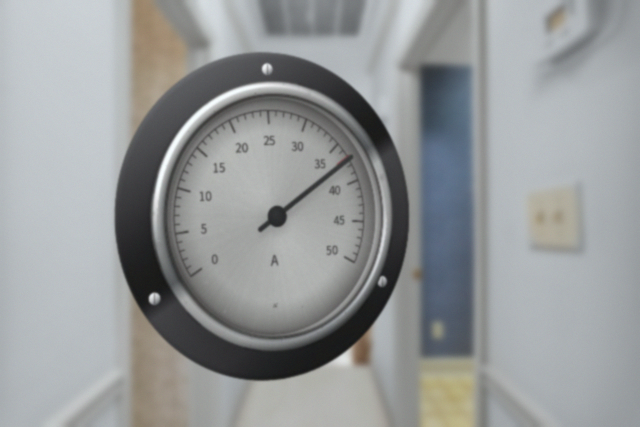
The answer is 37 A
